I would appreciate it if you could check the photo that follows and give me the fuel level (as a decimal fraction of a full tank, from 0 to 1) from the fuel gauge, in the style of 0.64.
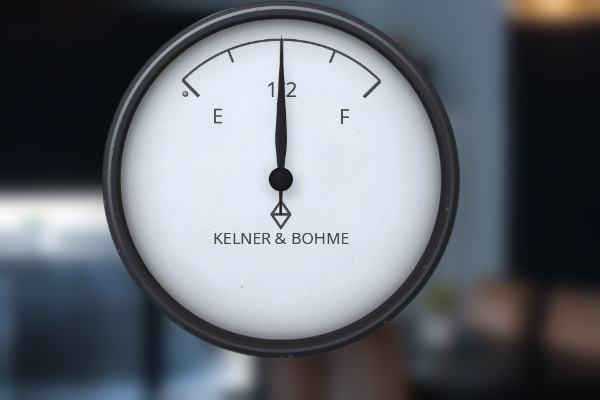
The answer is 0.5
